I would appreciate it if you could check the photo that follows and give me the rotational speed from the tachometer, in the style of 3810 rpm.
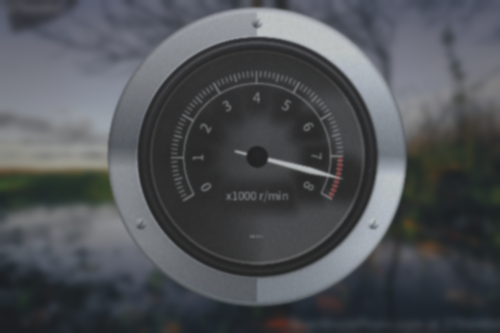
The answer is 7500 rpm
